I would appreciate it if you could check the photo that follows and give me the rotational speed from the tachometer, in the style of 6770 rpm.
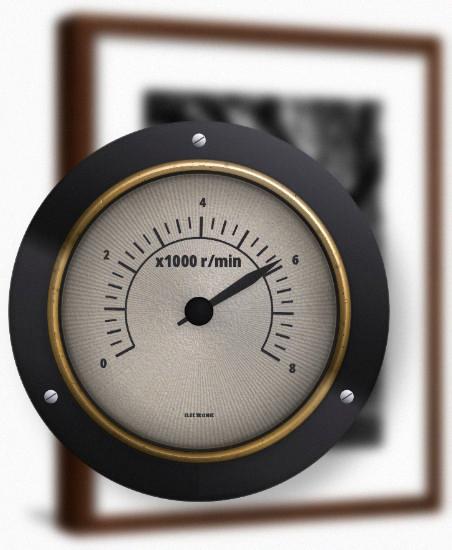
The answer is 5875 rpm
